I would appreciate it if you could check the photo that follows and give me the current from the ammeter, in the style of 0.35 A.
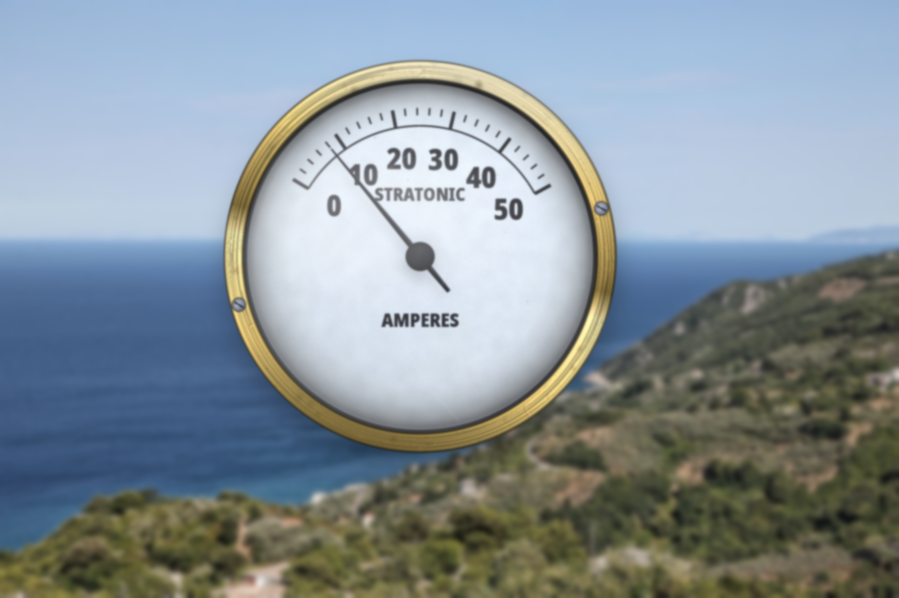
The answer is 8 A
